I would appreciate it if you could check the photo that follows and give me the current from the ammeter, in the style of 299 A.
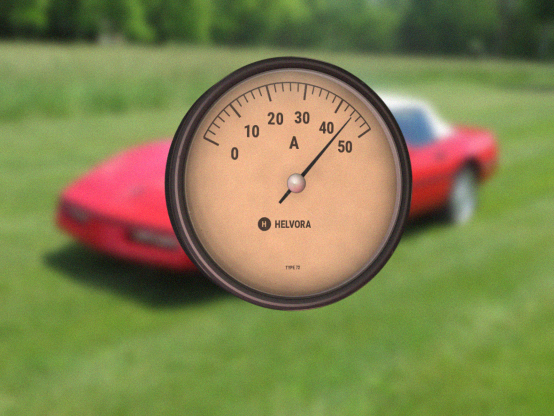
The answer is 44 A
